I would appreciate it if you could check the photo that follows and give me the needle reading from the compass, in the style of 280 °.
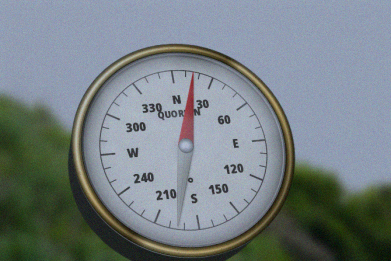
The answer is 15 °
